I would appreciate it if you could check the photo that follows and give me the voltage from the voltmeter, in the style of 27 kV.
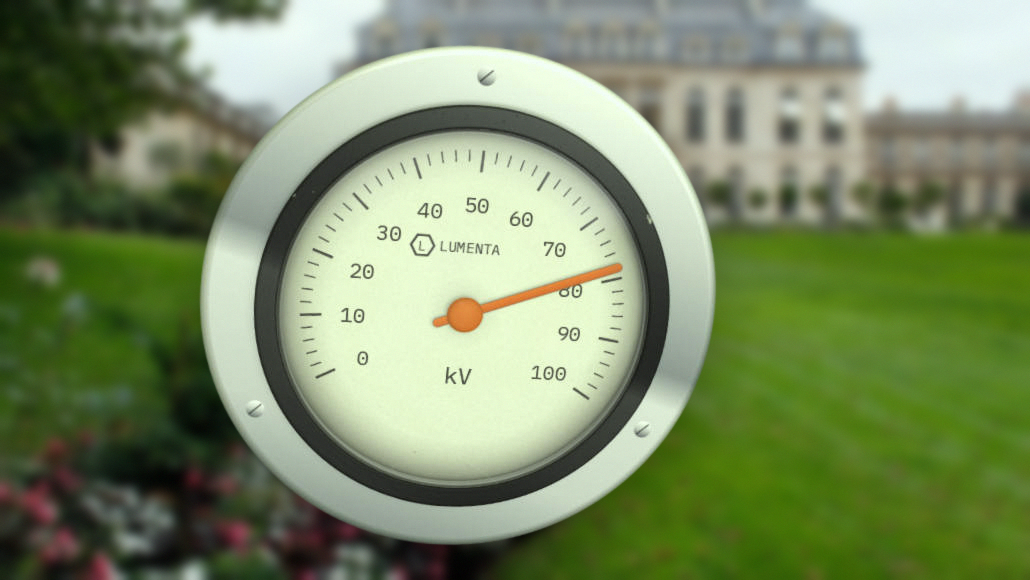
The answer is 78 kV
